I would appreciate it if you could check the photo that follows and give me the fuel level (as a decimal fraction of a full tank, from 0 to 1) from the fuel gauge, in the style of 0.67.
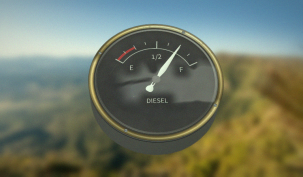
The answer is 0.75
